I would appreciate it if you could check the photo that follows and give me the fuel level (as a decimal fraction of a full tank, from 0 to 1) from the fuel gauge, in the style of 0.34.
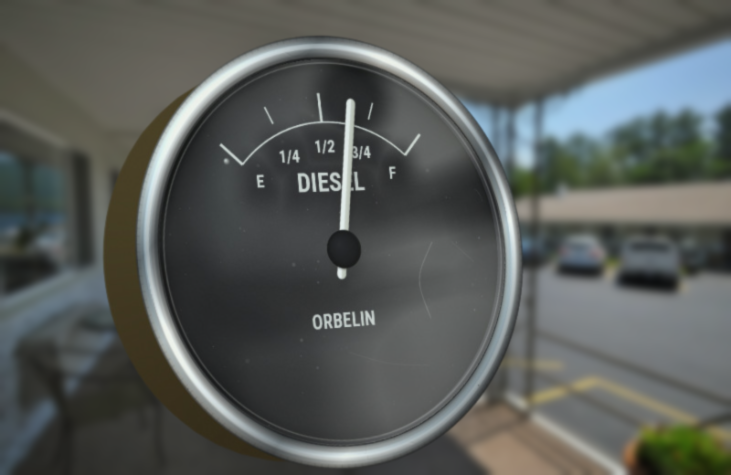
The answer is 0.625
